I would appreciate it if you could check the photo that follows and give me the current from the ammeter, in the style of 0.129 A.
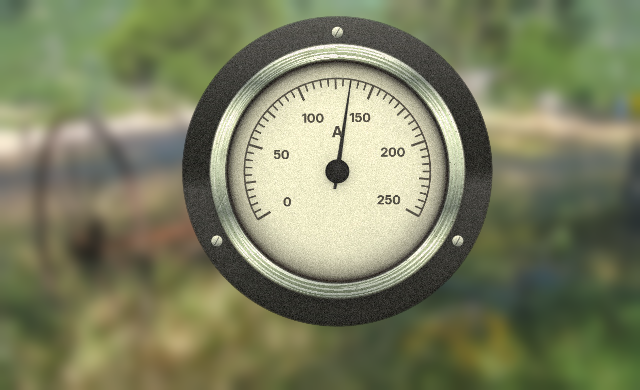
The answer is 135 A
